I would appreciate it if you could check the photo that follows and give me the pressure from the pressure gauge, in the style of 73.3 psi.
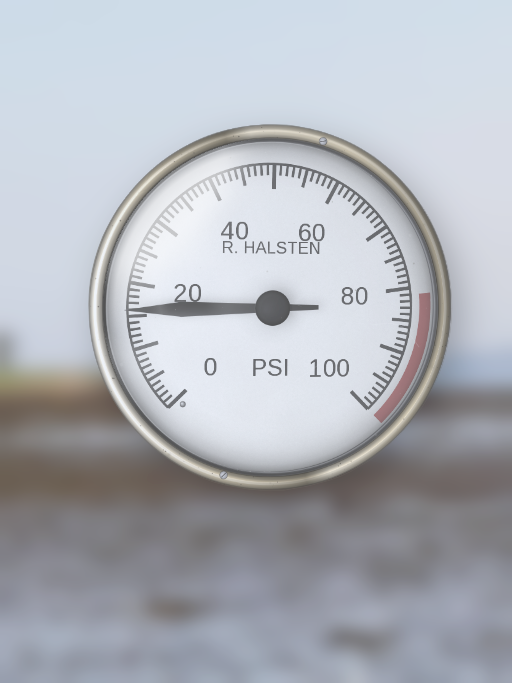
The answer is 16 psi
